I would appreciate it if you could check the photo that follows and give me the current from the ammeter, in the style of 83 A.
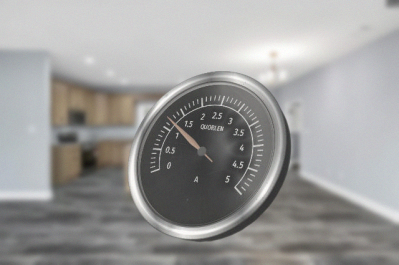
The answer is 1.2 A
